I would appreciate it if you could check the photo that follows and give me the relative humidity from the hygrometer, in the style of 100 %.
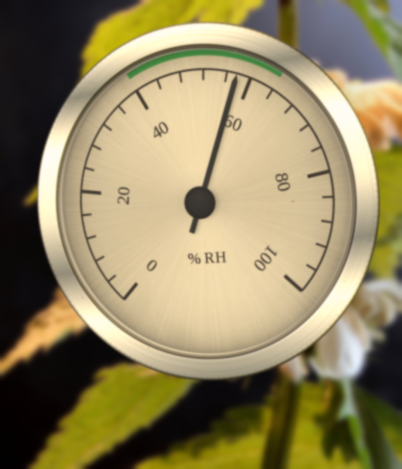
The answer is 58 %
